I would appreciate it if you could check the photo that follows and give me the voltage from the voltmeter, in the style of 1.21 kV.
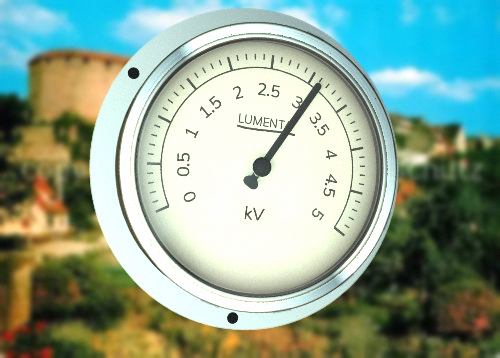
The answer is 3.1 kV
